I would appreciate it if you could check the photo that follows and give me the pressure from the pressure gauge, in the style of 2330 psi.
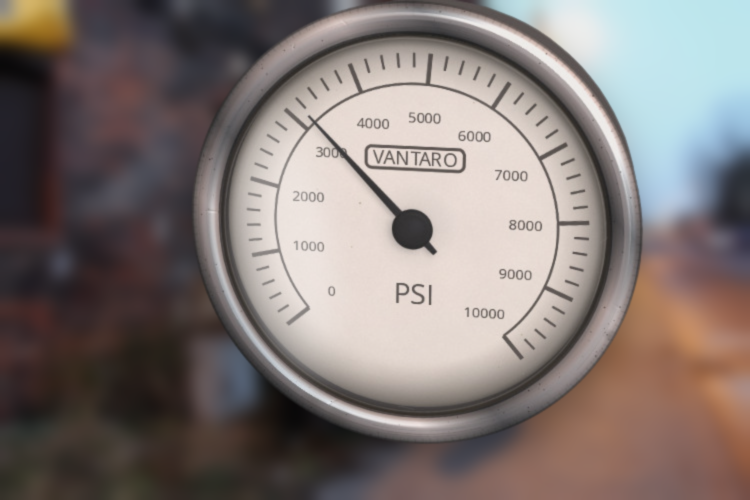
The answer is 3200 psi
